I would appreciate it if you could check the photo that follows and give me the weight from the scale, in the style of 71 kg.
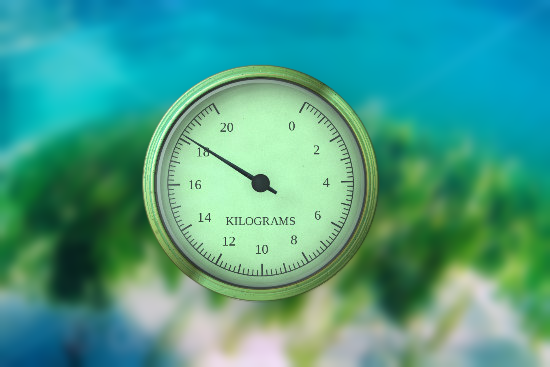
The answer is 18.2 kg
